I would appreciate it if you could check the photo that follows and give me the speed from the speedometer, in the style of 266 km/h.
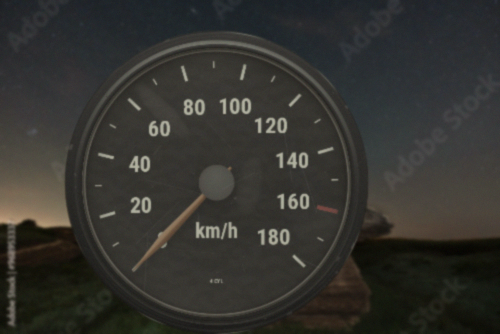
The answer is 0 km/h
